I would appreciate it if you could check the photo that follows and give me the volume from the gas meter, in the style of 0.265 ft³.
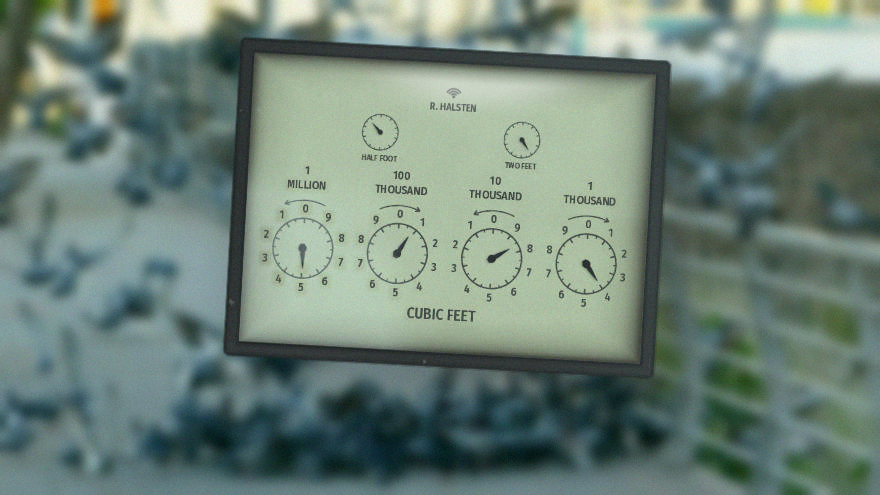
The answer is 508400 ft³
